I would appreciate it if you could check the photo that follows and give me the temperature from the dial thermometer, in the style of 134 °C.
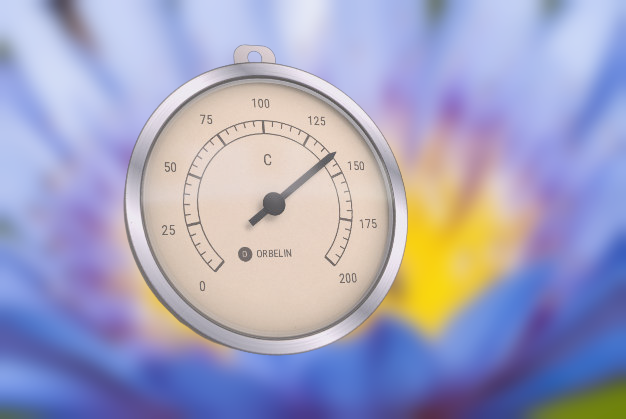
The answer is 140 °C
